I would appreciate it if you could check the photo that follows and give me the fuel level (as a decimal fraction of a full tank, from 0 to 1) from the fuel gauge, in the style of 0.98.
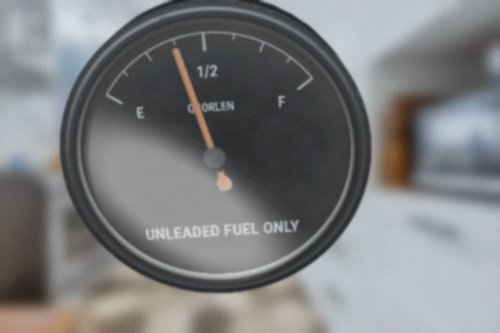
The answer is 0.375
